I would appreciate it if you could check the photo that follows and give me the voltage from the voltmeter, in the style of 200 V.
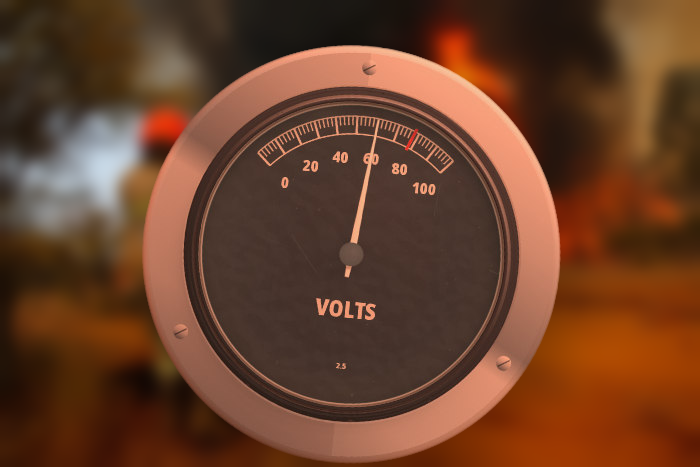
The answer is 60 V
